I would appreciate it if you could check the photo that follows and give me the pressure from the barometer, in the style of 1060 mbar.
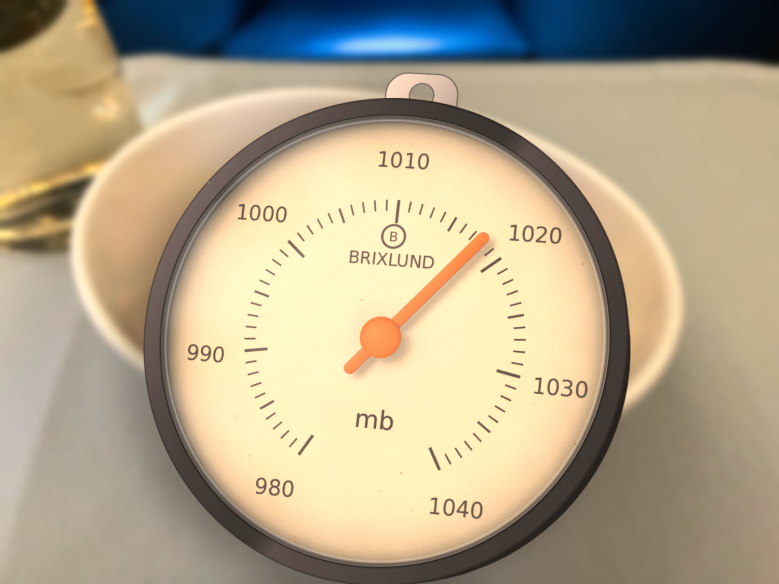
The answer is 1018 mbar
